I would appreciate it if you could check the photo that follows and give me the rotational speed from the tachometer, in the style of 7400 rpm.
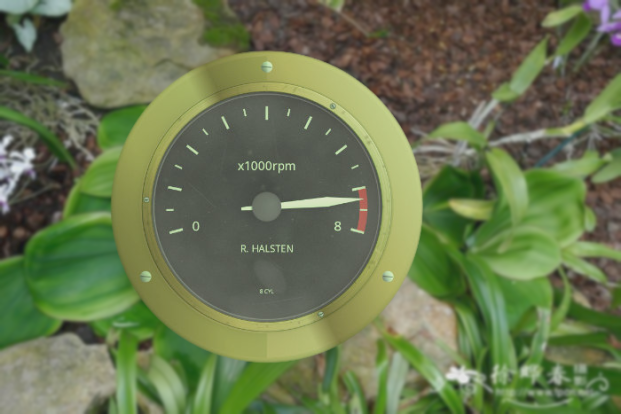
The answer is 7250 rpm
